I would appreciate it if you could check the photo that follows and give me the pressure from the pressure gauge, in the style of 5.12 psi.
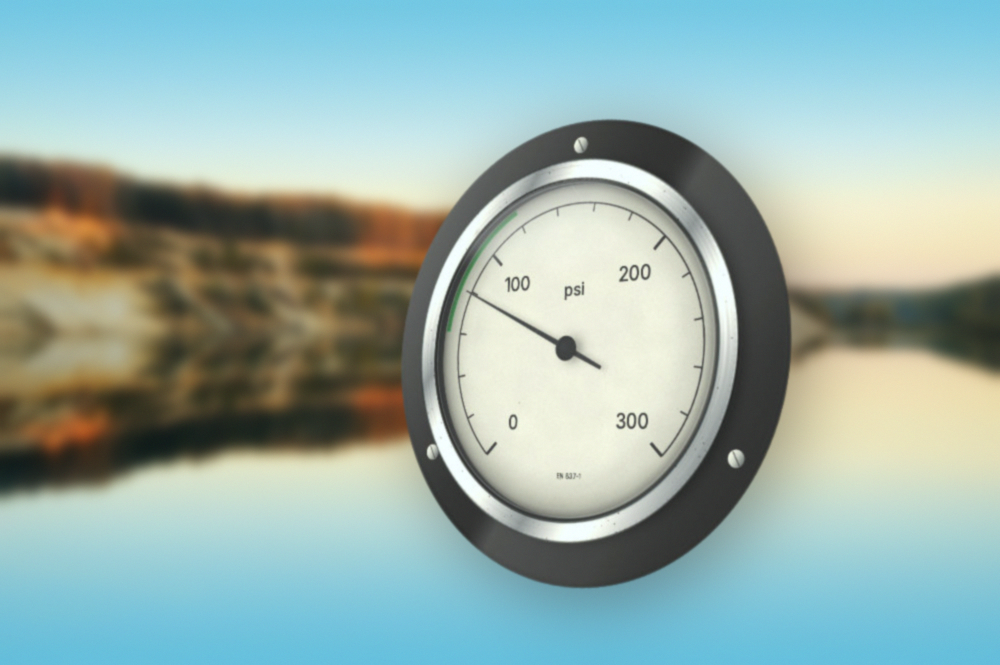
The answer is 80 psi
